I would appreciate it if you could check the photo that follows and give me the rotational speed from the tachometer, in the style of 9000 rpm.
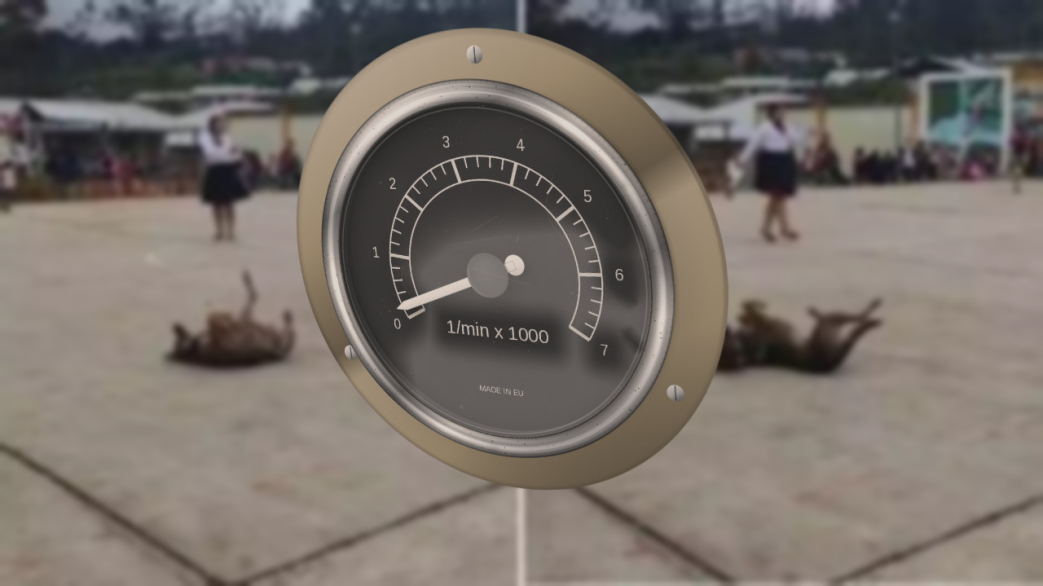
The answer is 200 rpm
